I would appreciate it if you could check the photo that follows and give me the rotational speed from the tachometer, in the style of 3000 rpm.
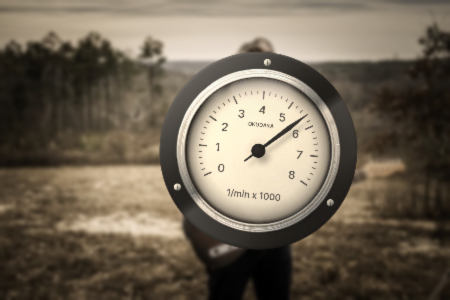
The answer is 5600 rpm
